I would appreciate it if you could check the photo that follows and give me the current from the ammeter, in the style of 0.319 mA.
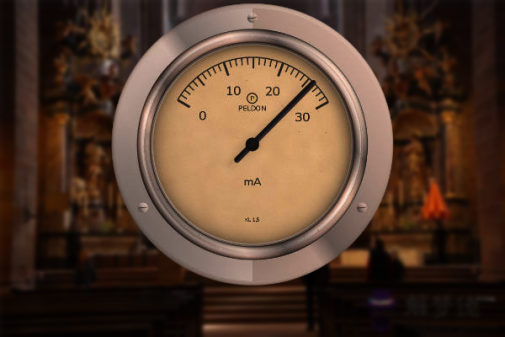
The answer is 26 mA
